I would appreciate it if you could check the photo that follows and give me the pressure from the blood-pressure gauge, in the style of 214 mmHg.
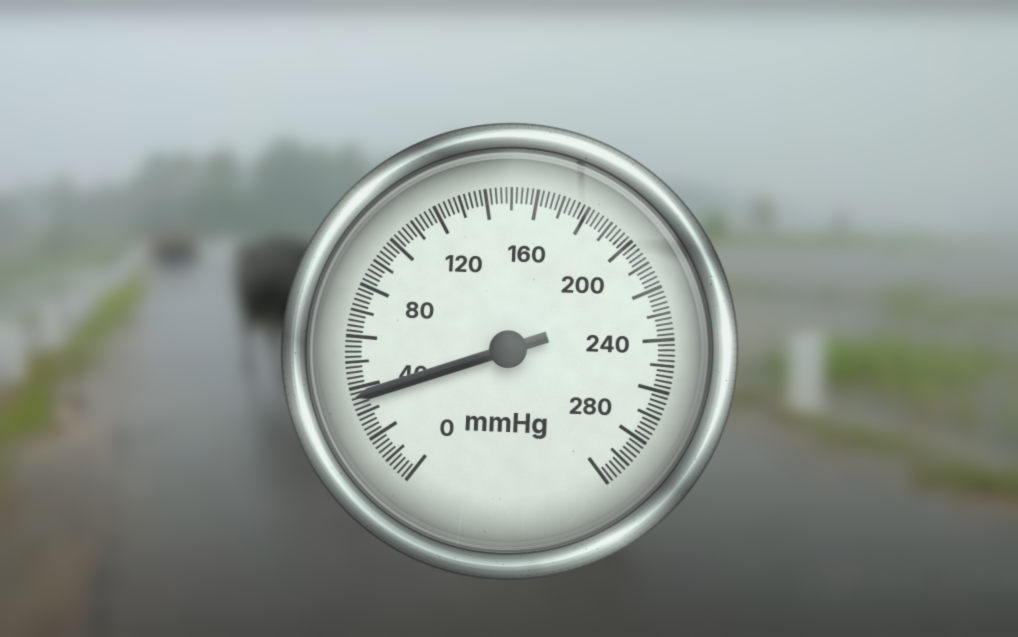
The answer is 36 mmHg
